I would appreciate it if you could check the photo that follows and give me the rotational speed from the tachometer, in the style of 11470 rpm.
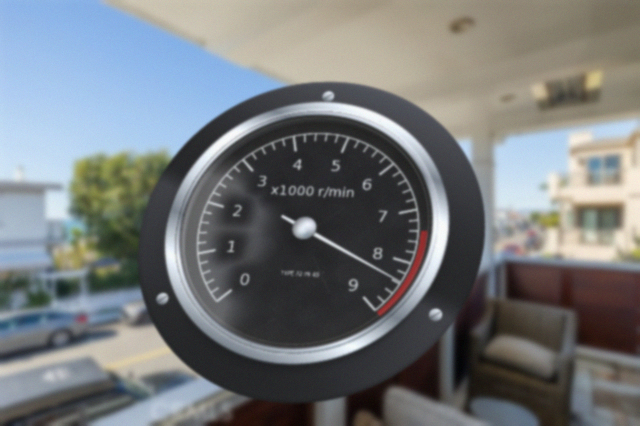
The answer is 8400 rpm
